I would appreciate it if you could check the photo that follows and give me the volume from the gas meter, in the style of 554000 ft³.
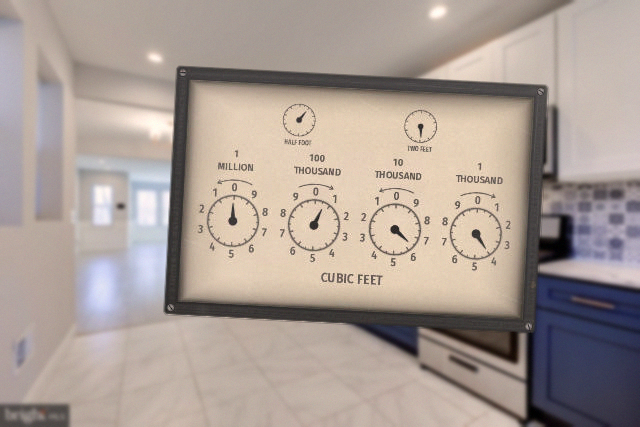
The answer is 6400 ft³
